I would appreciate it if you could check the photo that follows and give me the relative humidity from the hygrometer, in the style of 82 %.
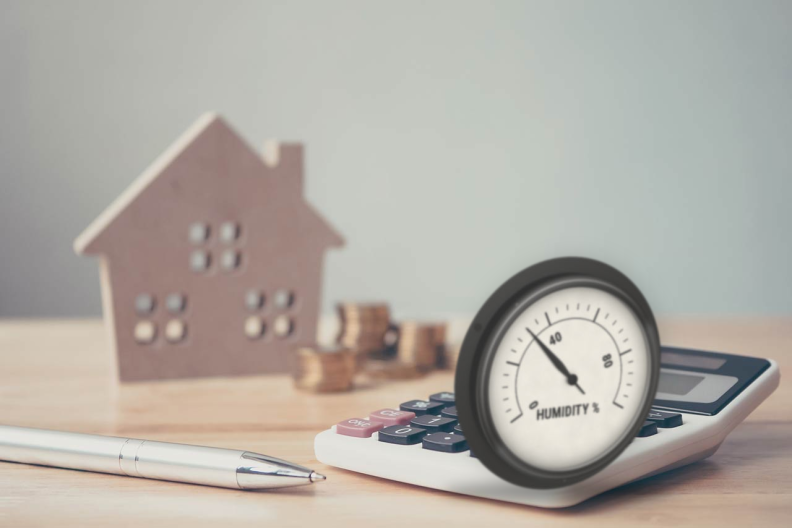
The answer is 32 %
